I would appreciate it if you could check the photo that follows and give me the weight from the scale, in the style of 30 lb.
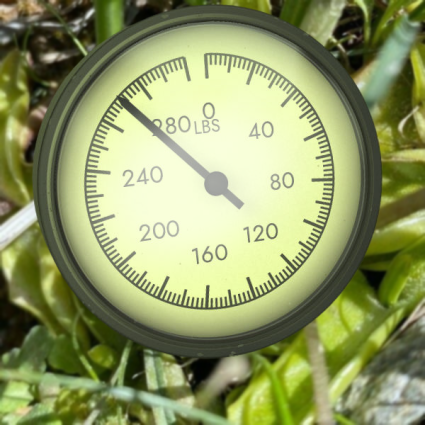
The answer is 270 lb
